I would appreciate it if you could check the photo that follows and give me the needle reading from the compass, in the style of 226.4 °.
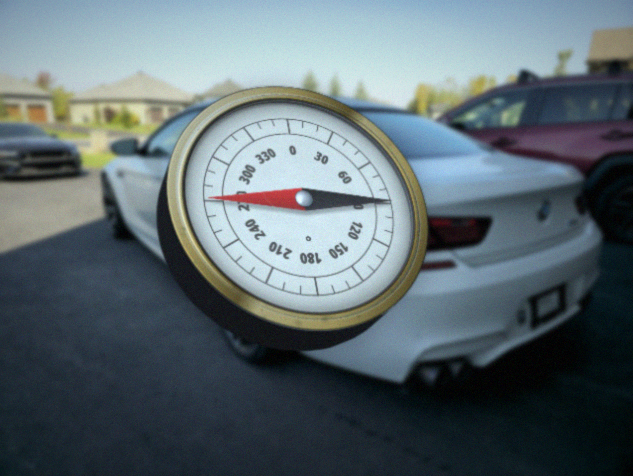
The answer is 270 °
